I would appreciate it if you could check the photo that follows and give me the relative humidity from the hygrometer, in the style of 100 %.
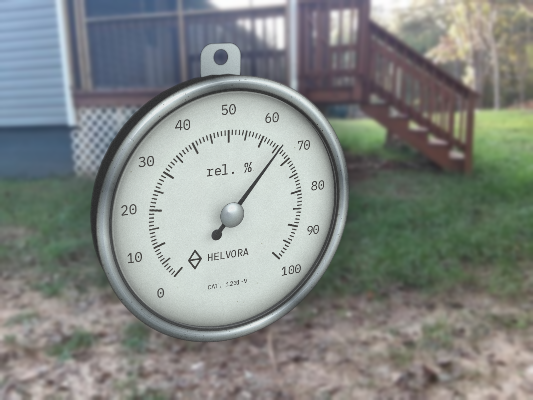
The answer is 65 %
